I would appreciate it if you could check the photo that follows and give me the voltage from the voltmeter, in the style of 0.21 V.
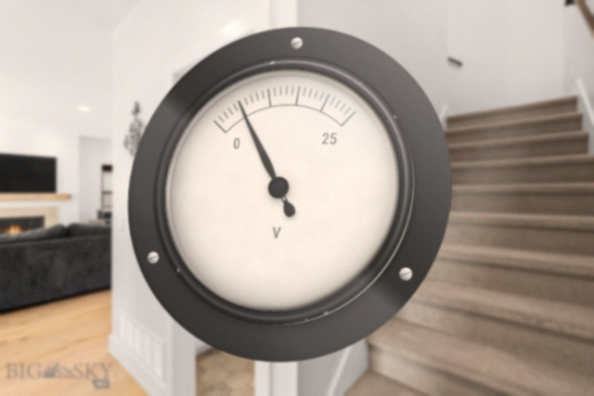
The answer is 5 V
